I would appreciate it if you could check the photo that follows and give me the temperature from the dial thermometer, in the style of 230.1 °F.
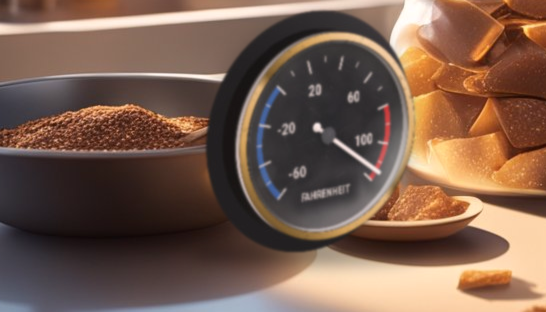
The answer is 115 °F
